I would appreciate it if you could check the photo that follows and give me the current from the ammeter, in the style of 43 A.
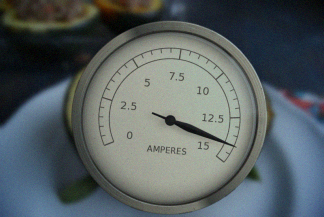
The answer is 14 A
